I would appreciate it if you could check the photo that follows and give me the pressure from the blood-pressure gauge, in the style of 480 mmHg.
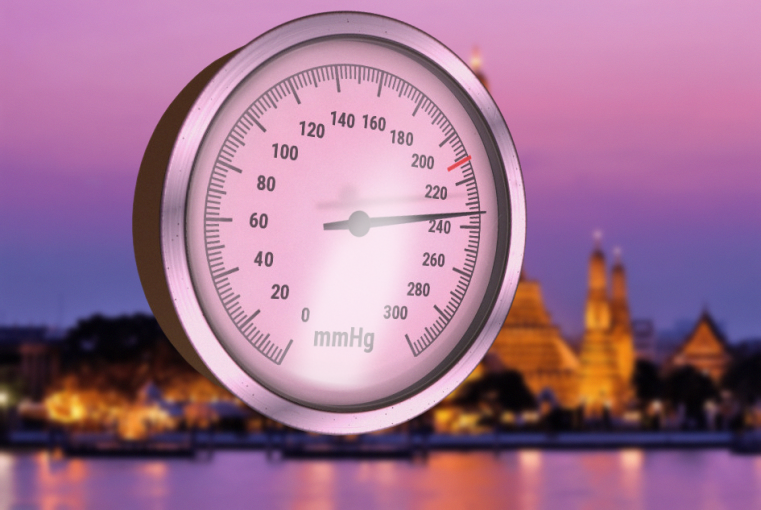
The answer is 234 mmHg
